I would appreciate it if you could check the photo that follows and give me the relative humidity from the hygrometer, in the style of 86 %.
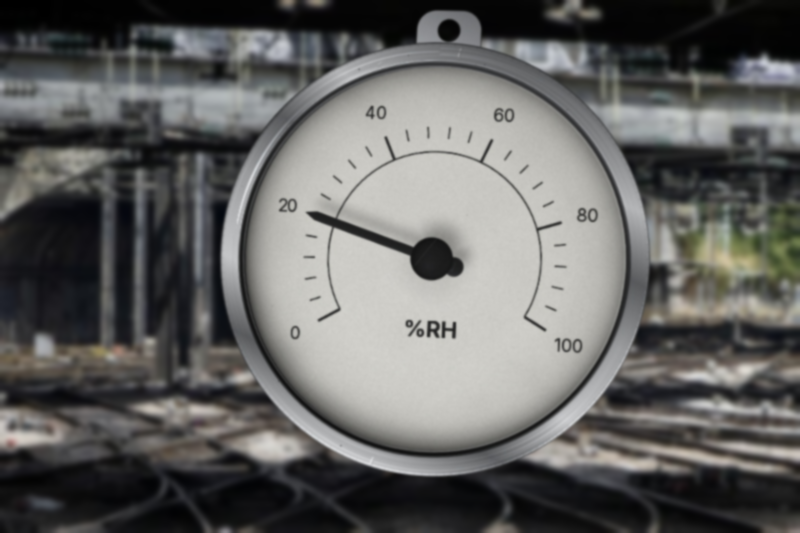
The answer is 20 %
